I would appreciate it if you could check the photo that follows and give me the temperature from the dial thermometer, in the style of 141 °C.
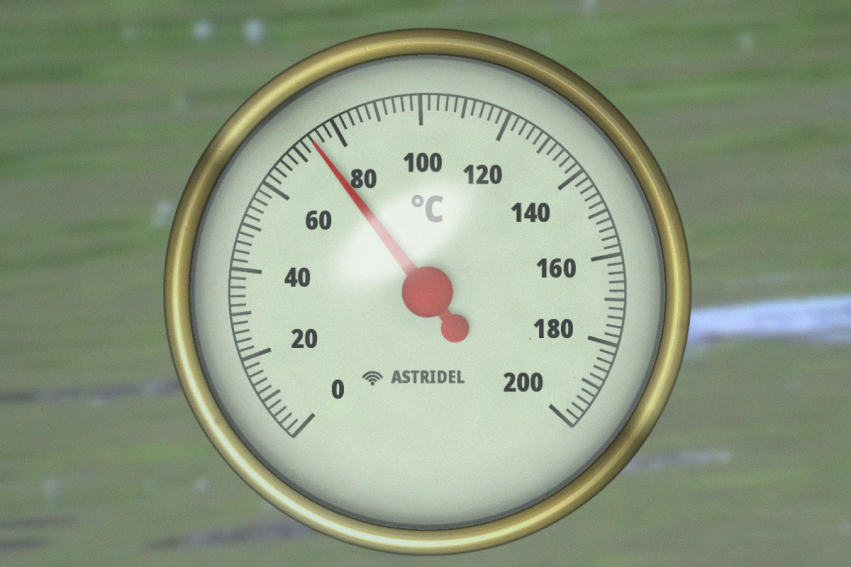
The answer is 74 °C
